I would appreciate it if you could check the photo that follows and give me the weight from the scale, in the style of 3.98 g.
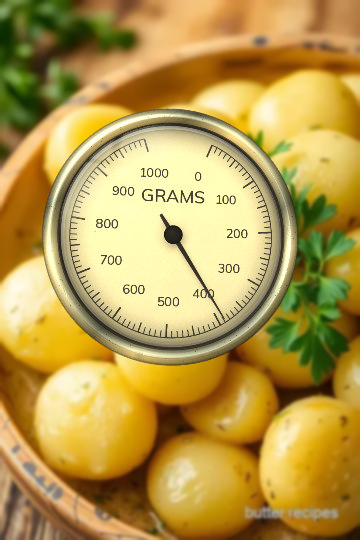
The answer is 390 g
